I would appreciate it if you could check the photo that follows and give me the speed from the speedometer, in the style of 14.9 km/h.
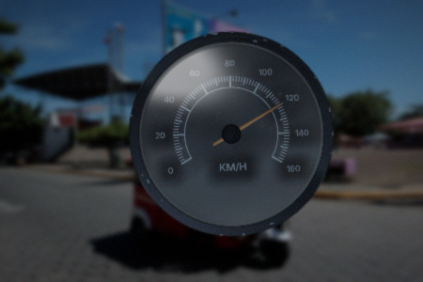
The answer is 120 km/h
